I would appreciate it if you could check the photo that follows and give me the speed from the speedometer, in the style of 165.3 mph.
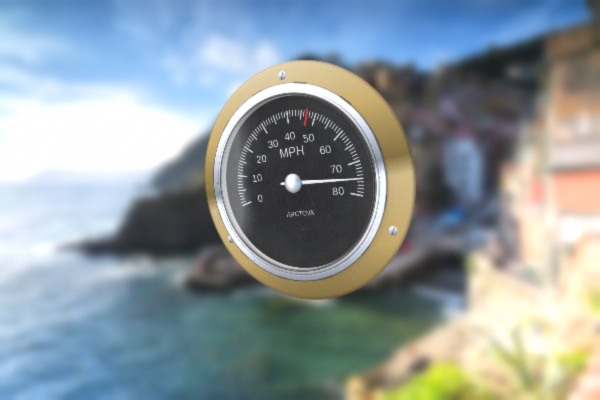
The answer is 75 mph
